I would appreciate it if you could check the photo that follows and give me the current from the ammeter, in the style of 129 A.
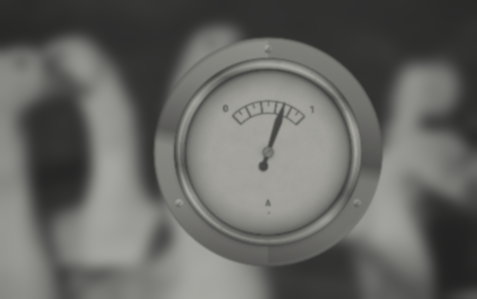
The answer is 0.7 A
